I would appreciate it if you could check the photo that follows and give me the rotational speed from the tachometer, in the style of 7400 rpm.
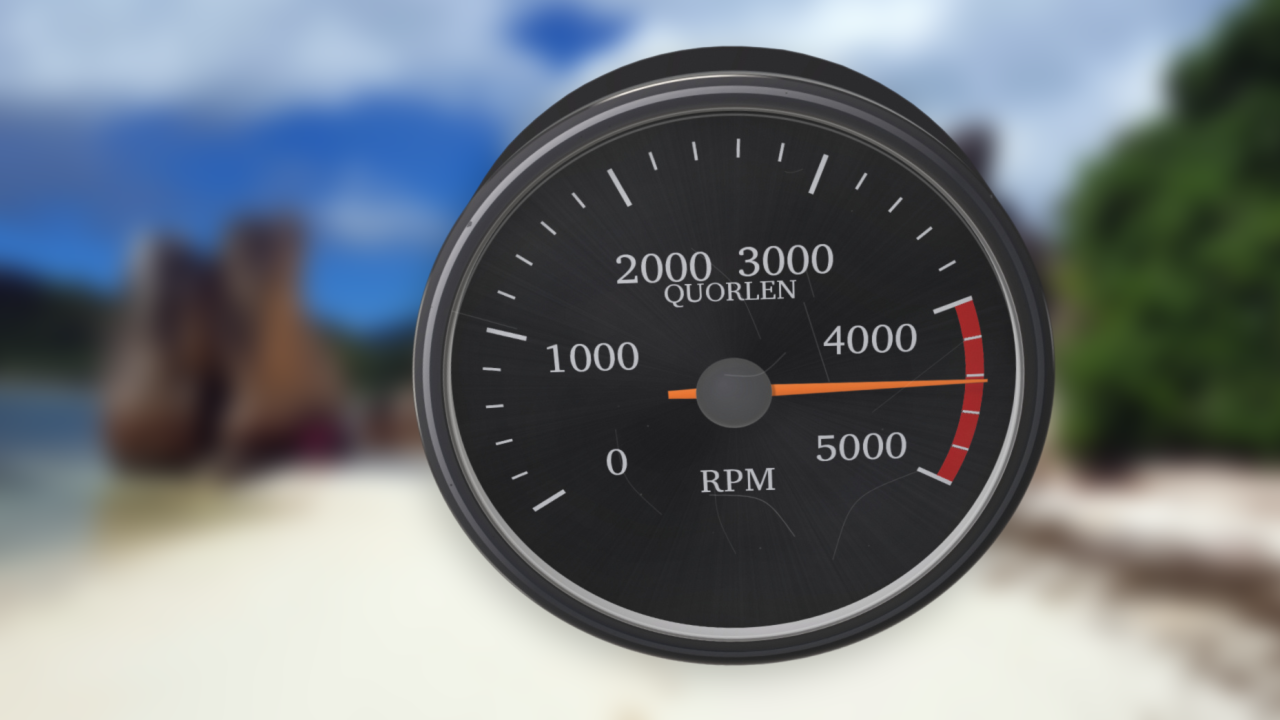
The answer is 4400 rpm
